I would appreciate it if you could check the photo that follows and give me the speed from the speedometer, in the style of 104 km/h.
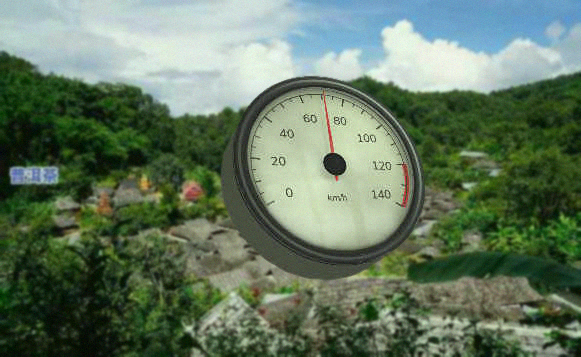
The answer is 70 km/h
